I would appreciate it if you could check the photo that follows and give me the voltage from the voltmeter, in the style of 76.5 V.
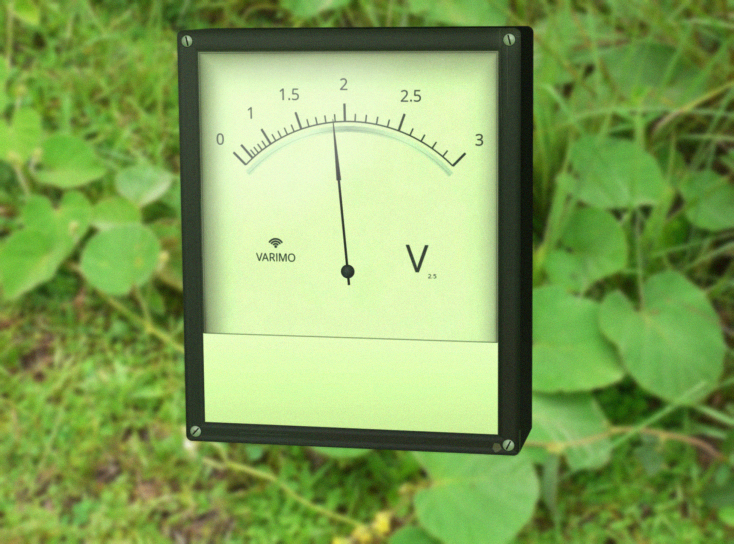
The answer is 1.9 V
